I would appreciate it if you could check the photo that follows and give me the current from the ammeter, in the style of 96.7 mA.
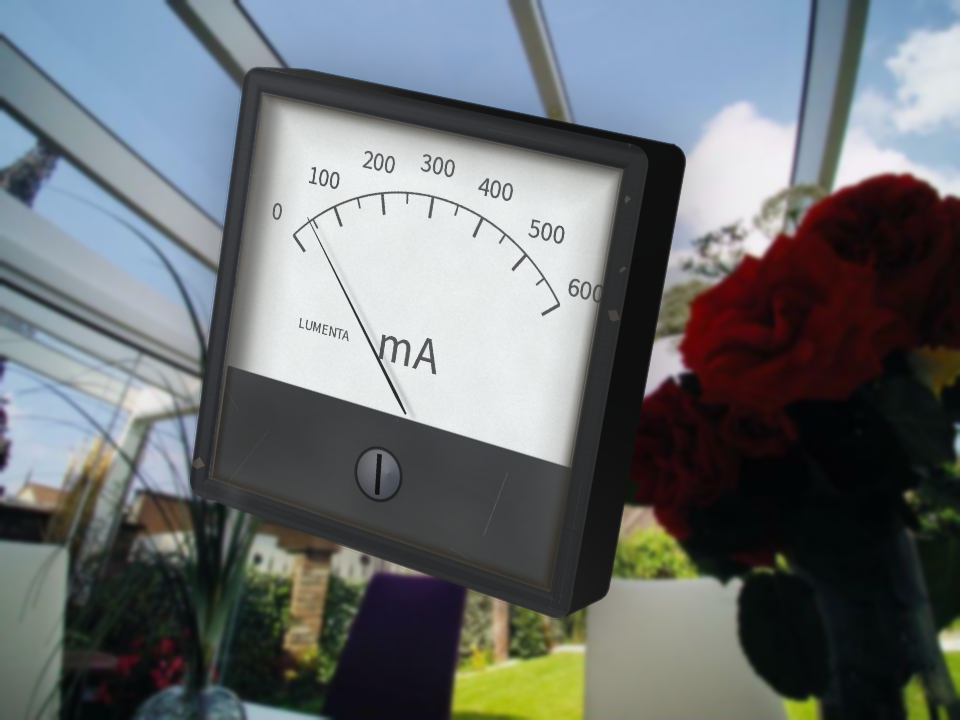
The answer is 50 mA
